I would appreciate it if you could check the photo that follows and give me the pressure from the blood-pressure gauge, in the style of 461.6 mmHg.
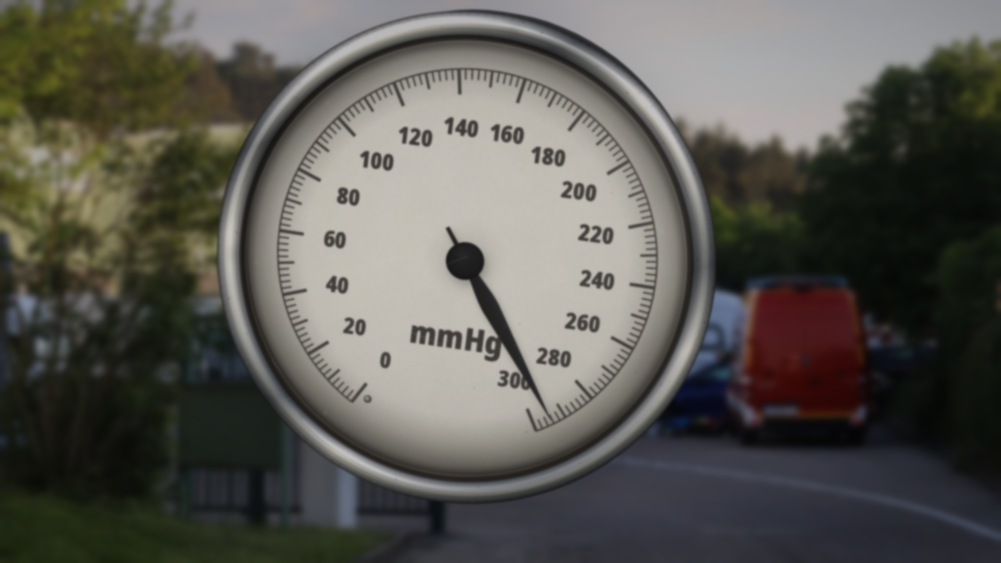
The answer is 294 mmHg
